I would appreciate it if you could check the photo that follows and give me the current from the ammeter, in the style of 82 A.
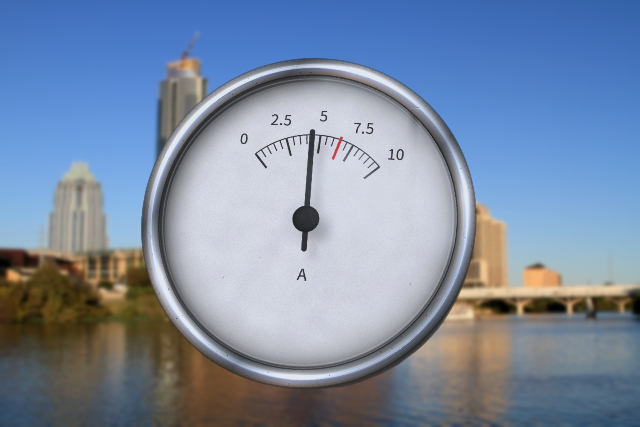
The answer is 4.5 A
